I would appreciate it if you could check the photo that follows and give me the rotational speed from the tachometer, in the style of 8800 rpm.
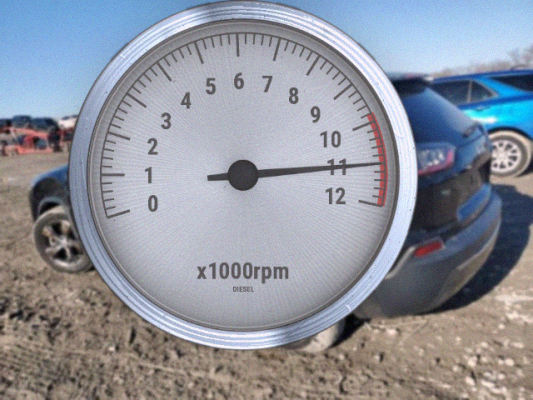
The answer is 11000 rpm
